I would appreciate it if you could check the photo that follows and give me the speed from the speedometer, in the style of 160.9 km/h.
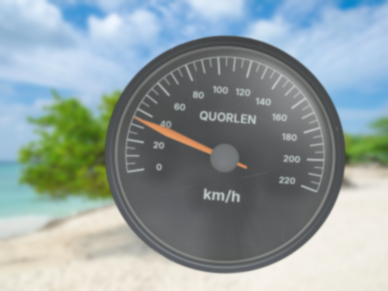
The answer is 35 km/h
